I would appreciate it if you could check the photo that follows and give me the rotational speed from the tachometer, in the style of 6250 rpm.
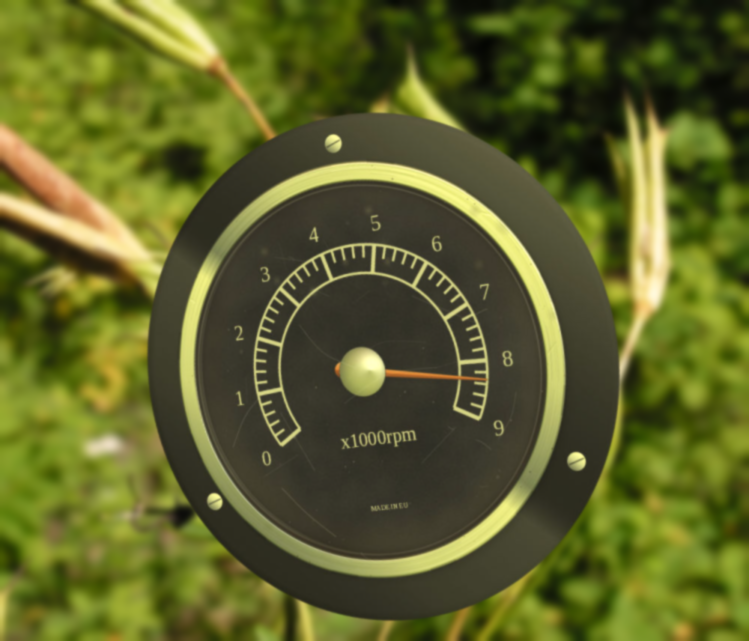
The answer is 8300 rpm
